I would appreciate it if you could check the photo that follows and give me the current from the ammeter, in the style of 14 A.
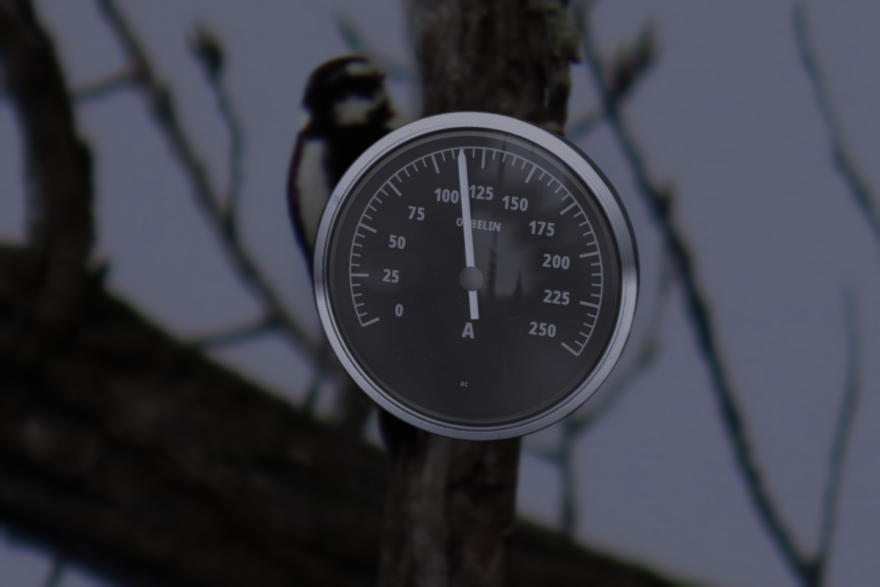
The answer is 115 A
